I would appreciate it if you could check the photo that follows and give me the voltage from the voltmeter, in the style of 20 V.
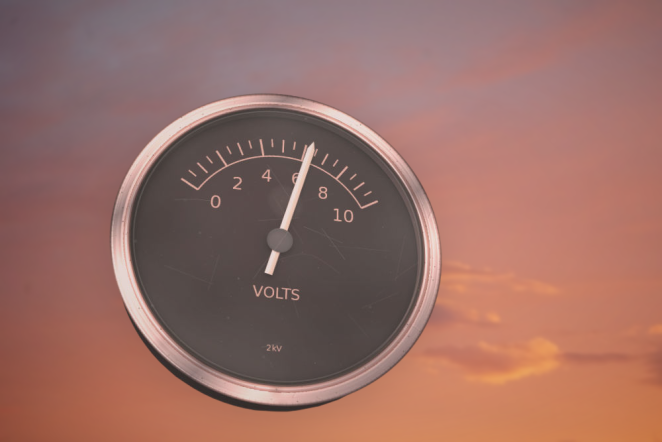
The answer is 6.25 V
